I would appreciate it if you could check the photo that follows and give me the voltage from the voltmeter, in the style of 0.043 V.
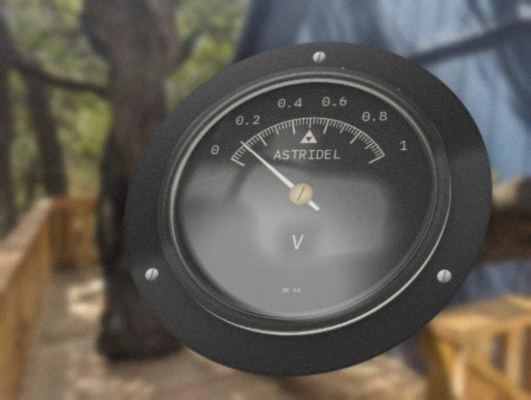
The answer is 0.1 V
